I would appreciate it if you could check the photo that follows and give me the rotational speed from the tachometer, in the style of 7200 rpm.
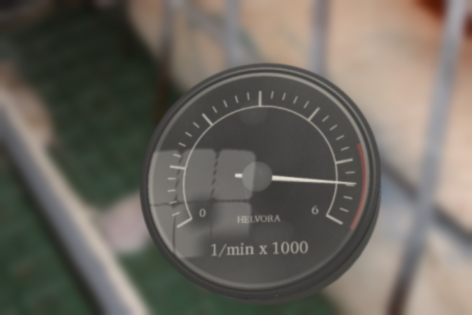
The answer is 5400 rpm
